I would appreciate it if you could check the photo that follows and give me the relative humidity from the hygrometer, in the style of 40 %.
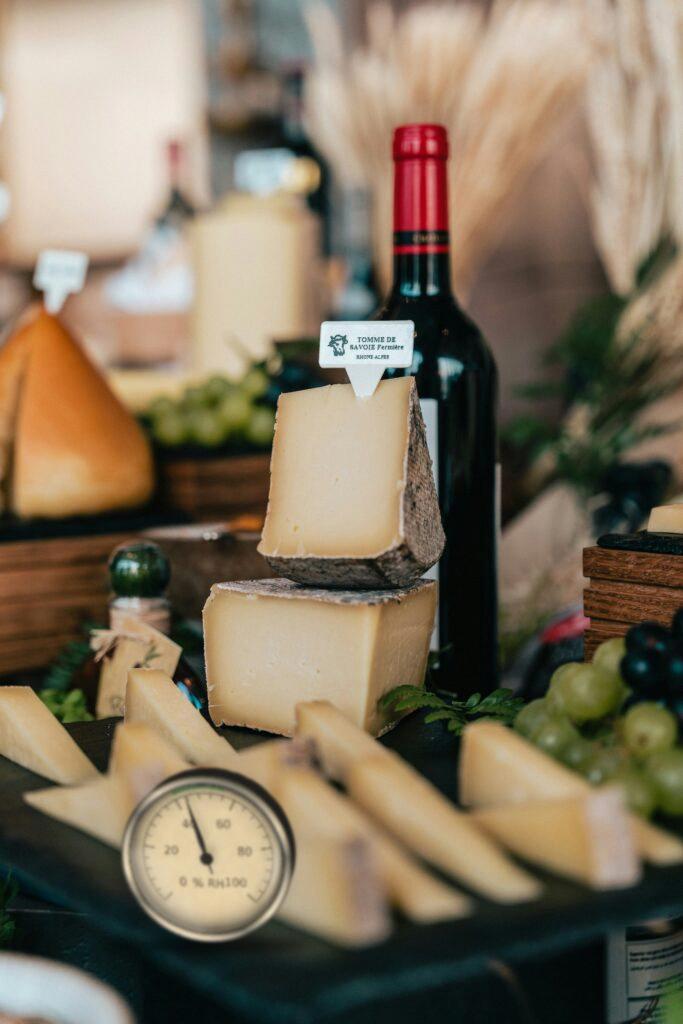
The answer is 44 %
